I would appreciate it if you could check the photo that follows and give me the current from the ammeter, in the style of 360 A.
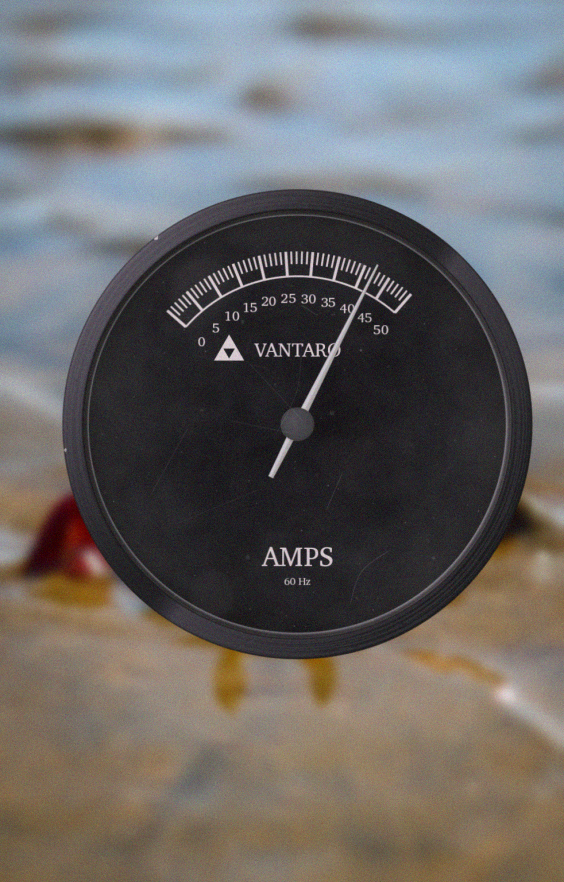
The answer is 42 A
